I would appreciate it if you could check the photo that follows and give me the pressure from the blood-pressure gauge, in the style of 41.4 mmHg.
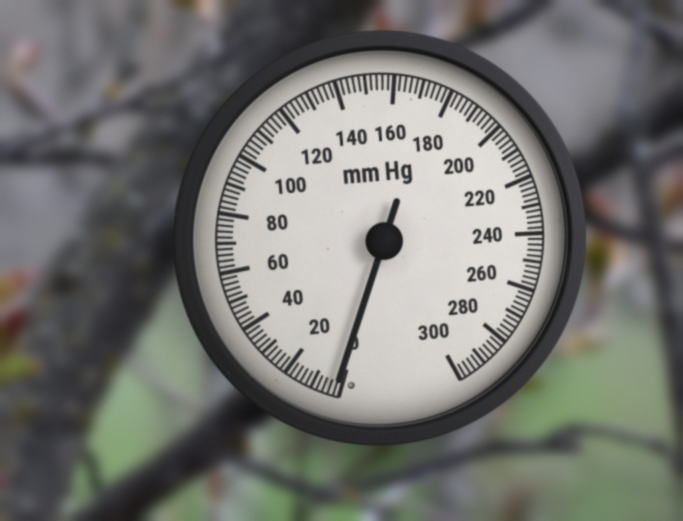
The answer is 2 mmHg
